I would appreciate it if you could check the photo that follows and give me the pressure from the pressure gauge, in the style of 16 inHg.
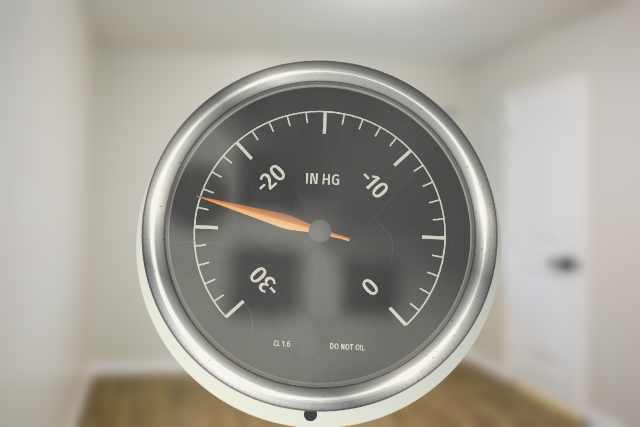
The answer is -23.5 inHg
